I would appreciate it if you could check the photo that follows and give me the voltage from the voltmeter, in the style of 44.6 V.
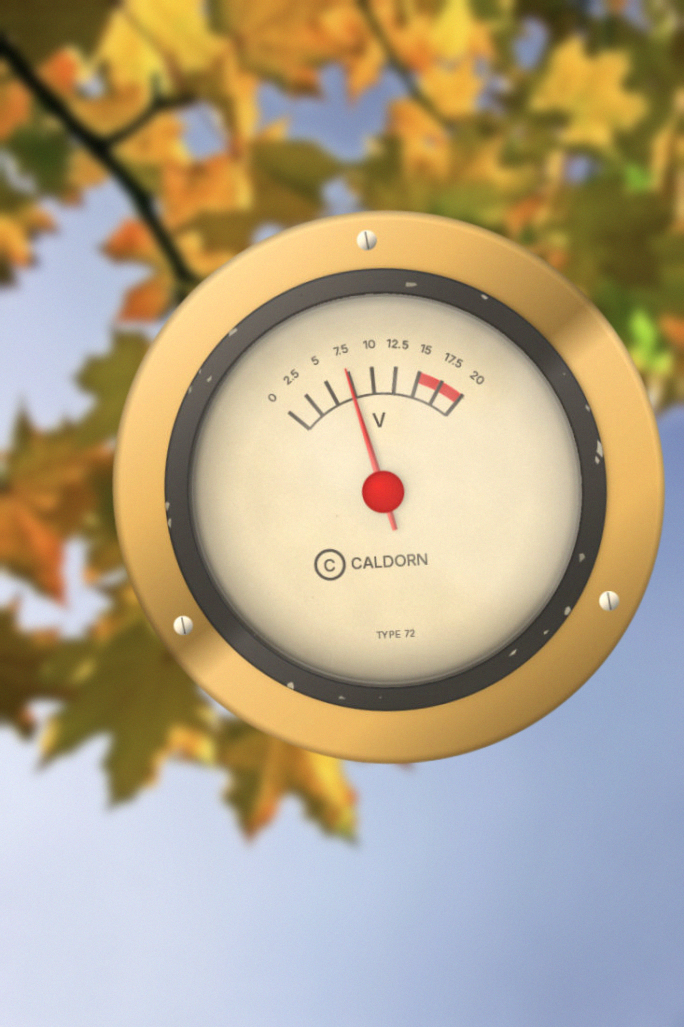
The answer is 7.5 V
